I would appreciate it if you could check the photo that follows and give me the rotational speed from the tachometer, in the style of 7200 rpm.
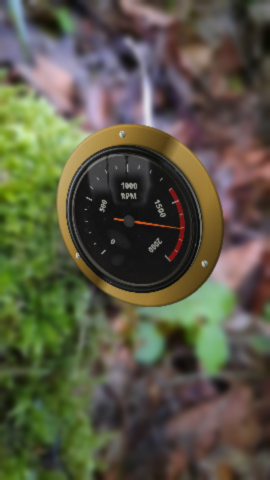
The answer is 1700 rpm
